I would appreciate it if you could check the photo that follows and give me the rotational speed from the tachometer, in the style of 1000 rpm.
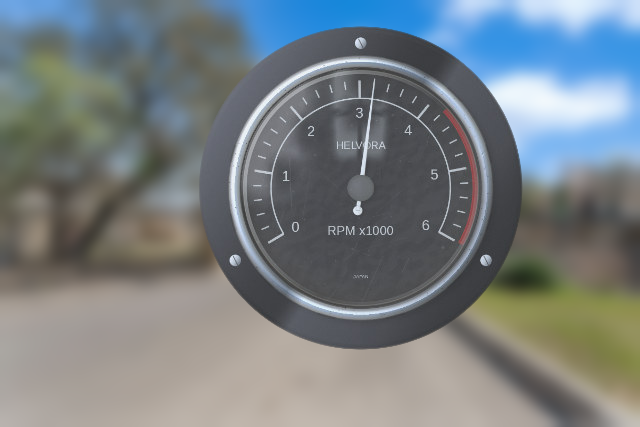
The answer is 3200 rpm
